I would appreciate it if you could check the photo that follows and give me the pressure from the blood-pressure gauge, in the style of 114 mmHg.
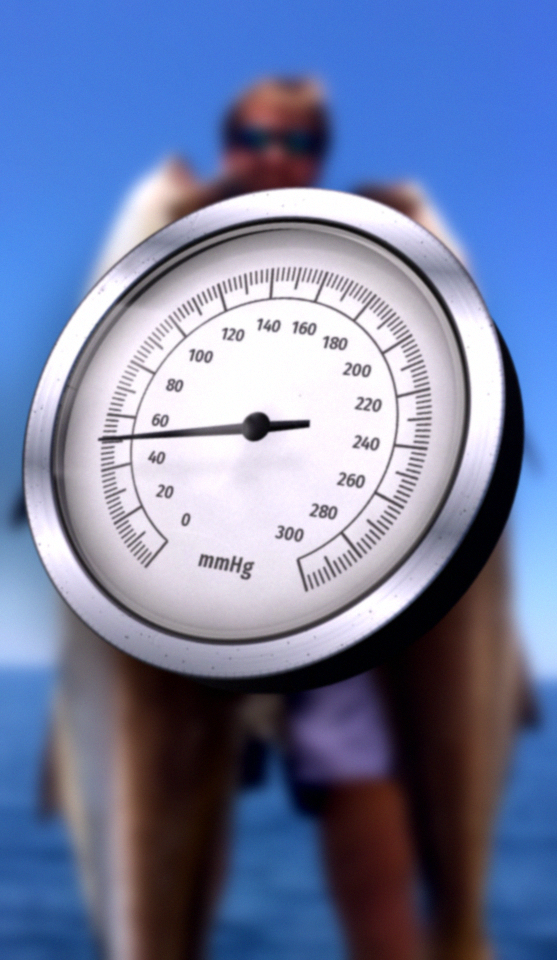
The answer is 50 mmHg
